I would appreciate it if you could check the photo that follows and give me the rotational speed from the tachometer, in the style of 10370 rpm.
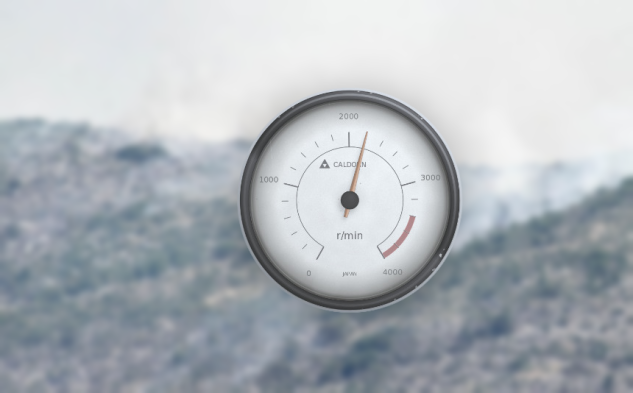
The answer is 2200 rpm
